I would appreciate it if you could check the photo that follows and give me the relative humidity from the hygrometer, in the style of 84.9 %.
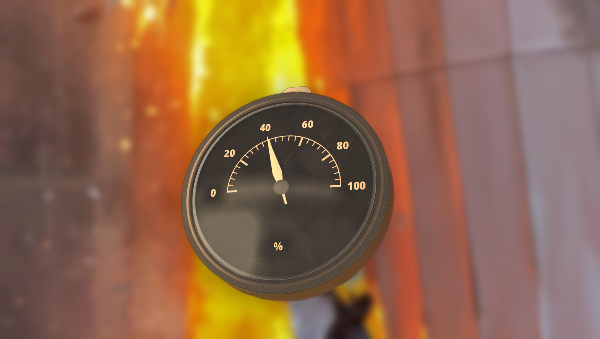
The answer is 40 %
